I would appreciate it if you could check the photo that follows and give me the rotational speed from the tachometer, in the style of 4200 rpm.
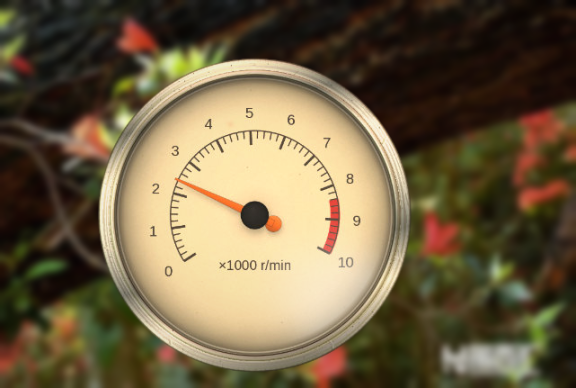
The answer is 2400 rpm
